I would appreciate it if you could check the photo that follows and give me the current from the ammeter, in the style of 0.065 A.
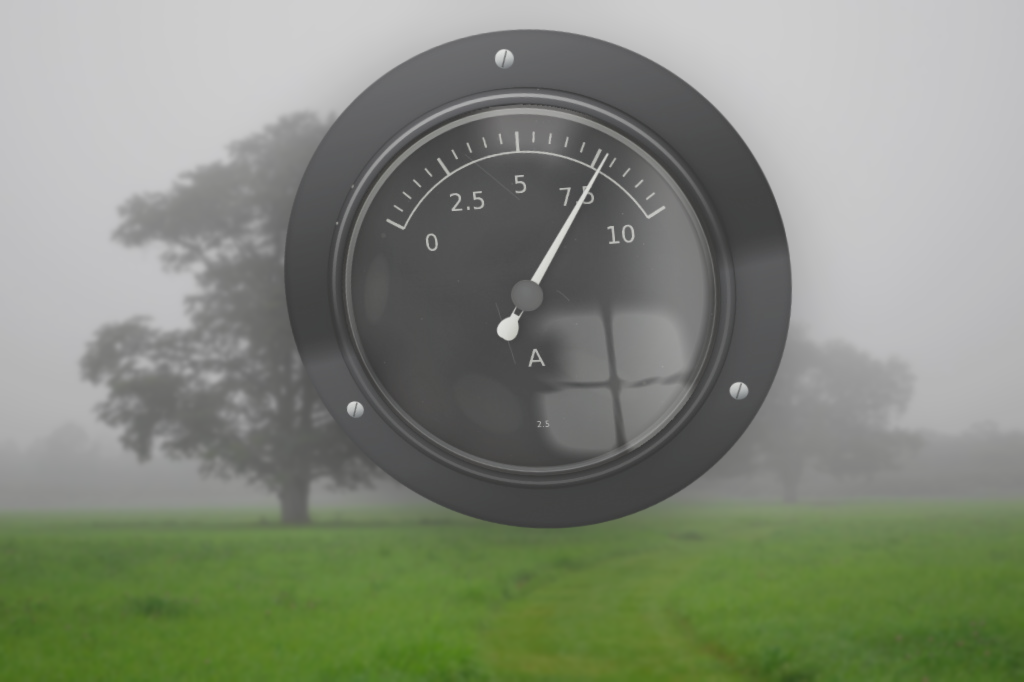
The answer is 7.75 A
